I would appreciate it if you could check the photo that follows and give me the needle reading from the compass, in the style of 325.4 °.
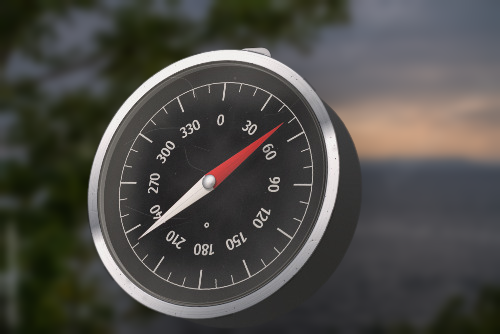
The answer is 50 °
